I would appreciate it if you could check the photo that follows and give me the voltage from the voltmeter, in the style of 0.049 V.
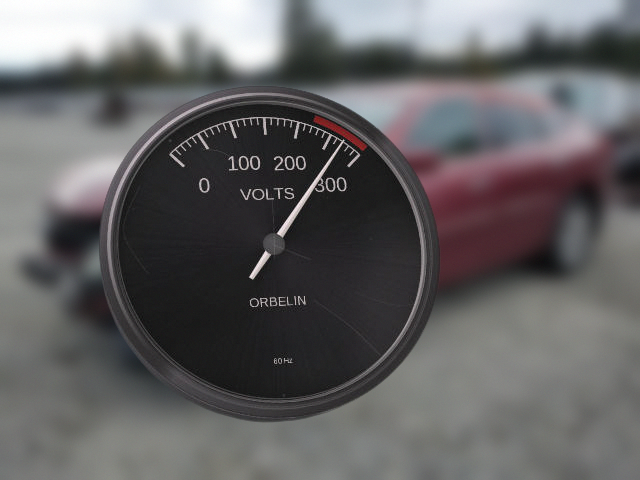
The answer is 270 V
